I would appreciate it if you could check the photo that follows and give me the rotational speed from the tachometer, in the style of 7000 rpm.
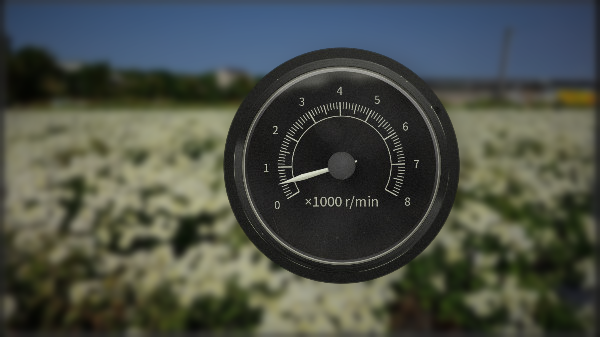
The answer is 500 rpm
